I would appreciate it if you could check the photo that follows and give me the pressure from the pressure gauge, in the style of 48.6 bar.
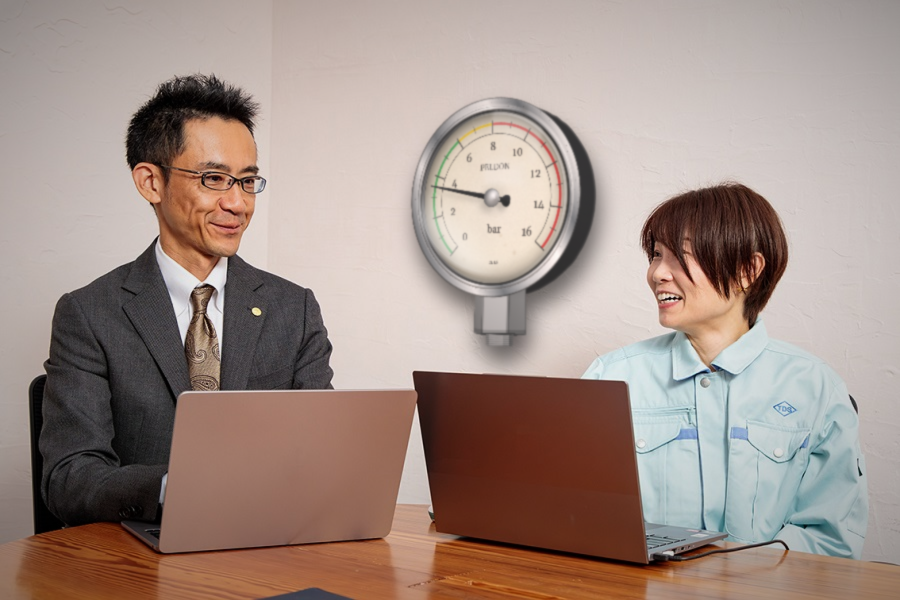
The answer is 3.5 bar
